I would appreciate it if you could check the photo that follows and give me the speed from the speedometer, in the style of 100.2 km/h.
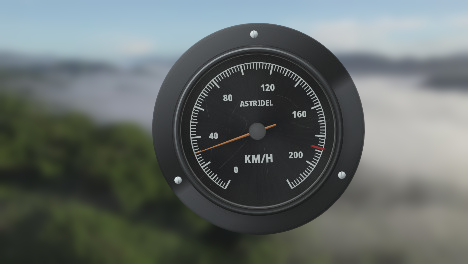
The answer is 30 km/h
